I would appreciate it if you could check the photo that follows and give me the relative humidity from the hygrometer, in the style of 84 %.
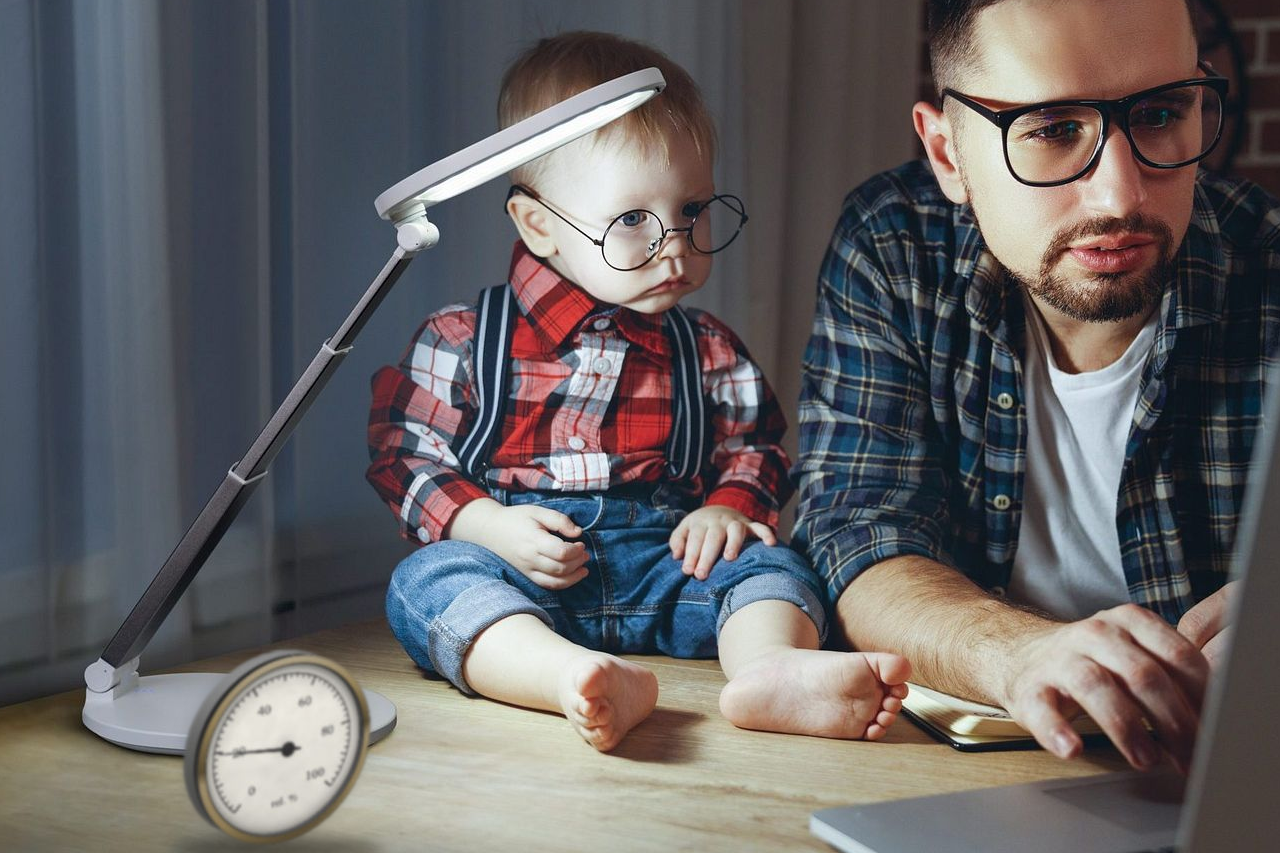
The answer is 20 %
